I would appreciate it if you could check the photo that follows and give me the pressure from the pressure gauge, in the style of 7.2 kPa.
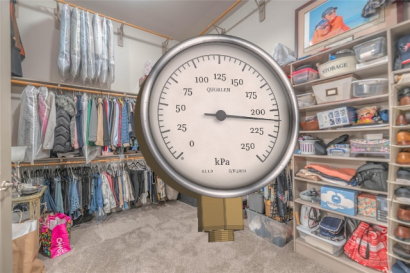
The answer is 210 kPa
